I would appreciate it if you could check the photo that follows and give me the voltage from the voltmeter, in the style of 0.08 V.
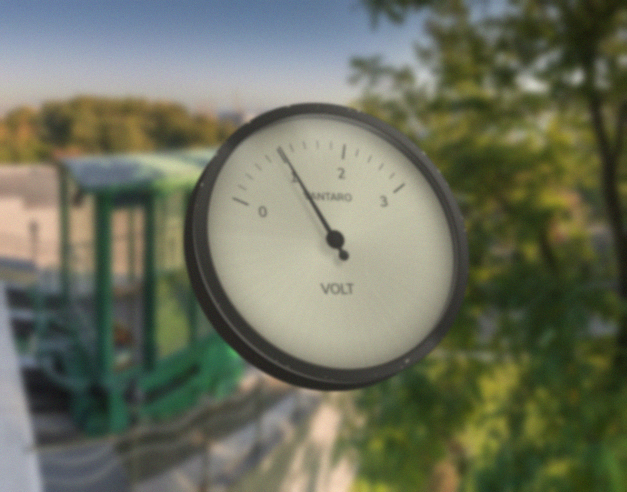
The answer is 1 V
